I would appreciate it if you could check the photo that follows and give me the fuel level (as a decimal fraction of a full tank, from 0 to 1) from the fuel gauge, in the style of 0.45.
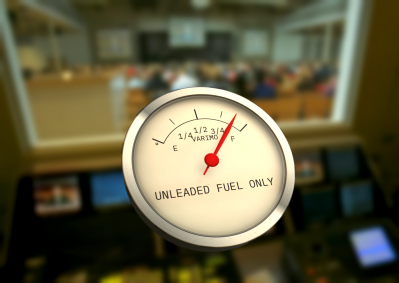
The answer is 0.875
